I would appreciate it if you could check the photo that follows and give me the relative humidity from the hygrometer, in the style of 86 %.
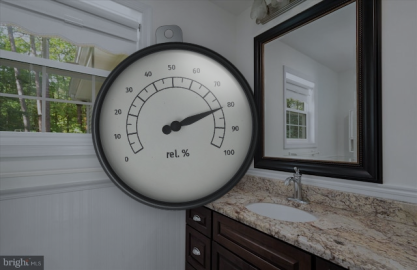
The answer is 80 %
